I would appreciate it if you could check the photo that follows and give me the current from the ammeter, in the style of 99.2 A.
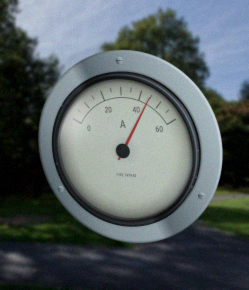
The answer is 45 A
